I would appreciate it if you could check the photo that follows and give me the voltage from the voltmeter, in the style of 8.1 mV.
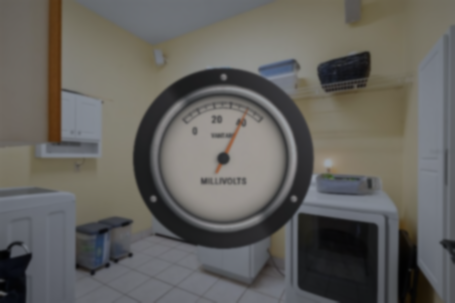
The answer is 40 mV
